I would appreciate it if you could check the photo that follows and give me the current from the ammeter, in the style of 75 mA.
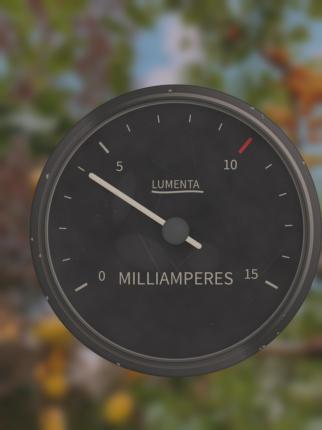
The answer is 4 mA
